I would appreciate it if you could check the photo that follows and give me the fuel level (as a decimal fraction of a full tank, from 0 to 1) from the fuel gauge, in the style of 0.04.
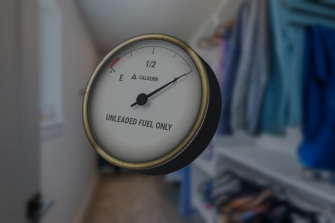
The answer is 1
